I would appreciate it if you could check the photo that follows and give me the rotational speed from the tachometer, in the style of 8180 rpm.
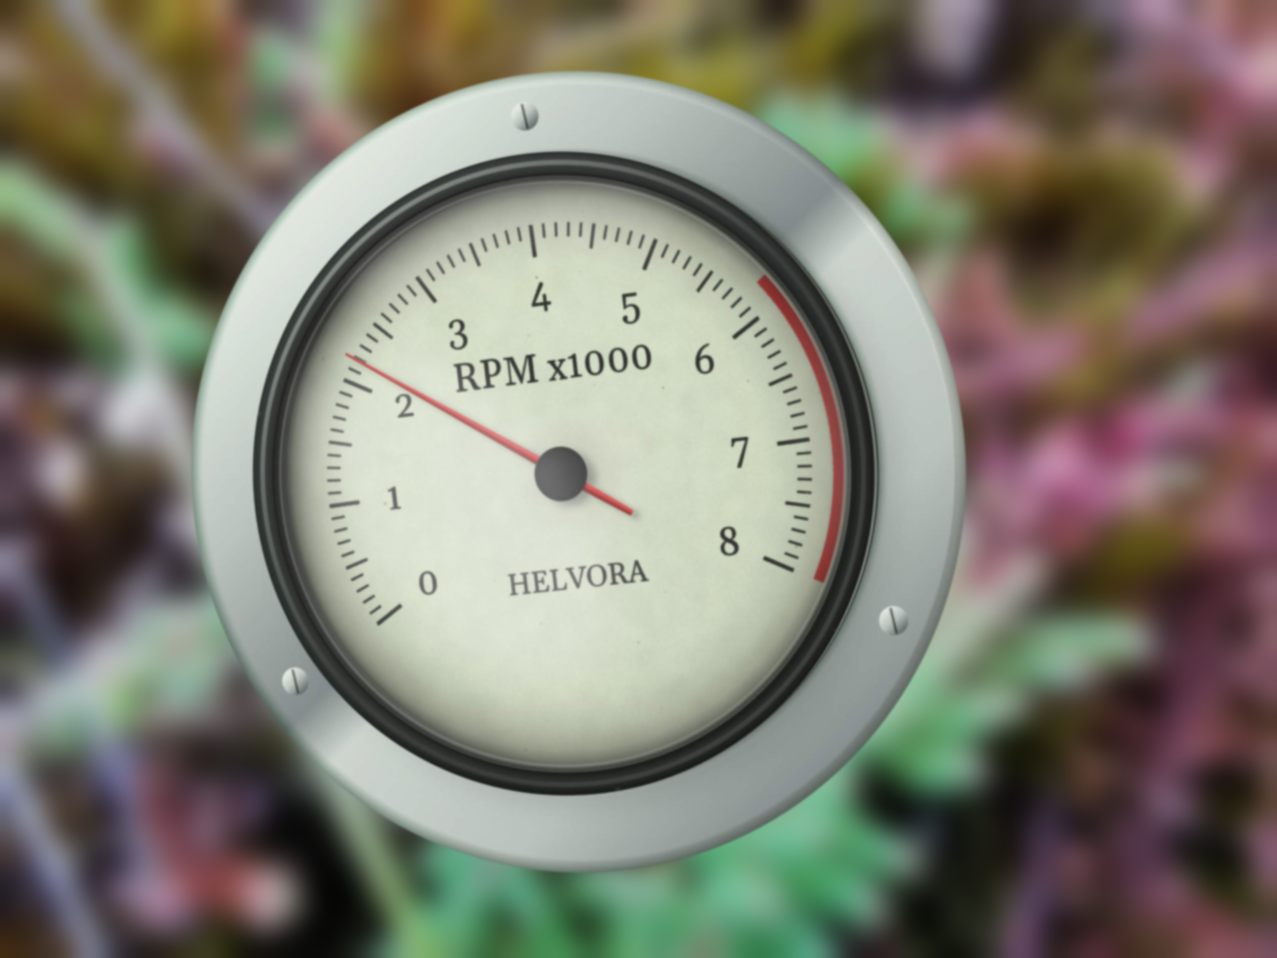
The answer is 2200 rpm
